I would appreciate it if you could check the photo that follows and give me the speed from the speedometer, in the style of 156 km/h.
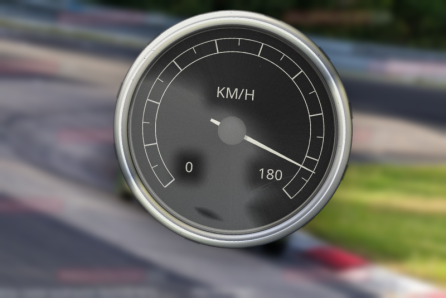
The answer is 165 km/h
